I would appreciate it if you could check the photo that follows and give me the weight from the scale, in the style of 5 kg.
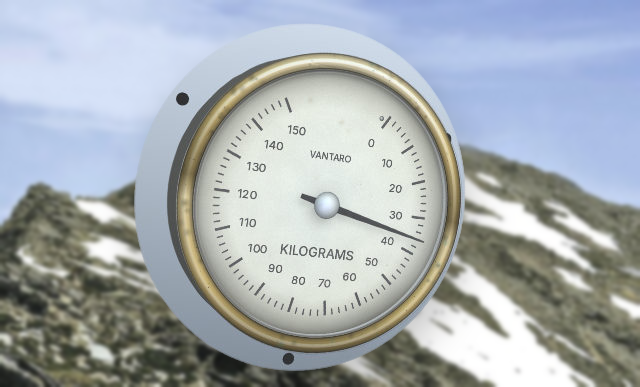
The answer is 36 kg
